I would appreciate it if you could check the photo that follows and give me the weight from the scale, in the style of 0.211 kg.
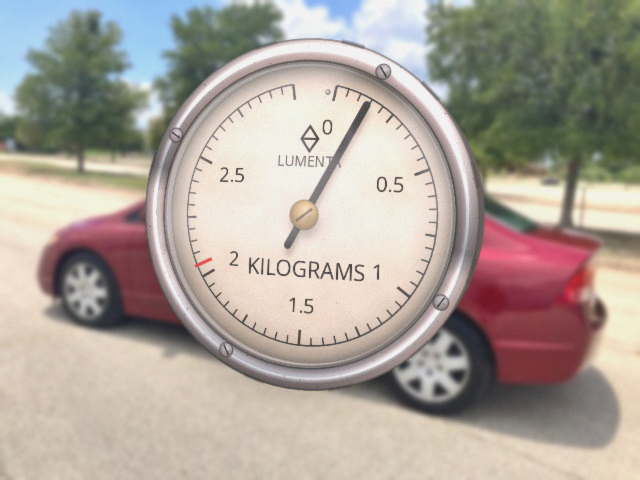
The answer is 0.15 kg
